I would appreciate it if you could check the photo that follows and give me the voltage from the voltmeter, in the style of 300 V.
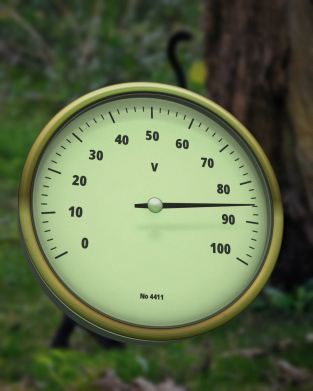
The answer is 86 V
